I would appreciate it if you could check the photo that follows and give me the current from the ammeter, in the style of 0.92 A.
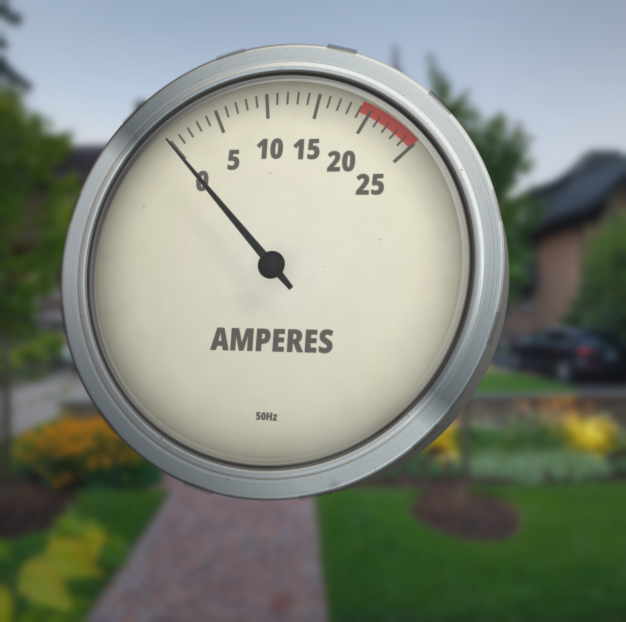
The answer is 0 A
